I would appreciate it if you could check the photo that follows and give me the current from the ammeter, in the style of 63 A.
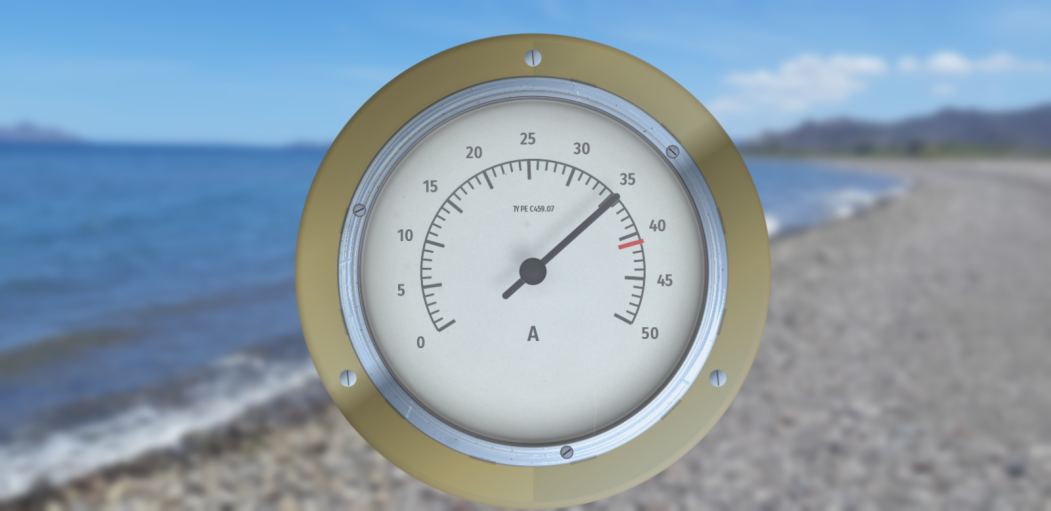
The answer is 35.5 A
